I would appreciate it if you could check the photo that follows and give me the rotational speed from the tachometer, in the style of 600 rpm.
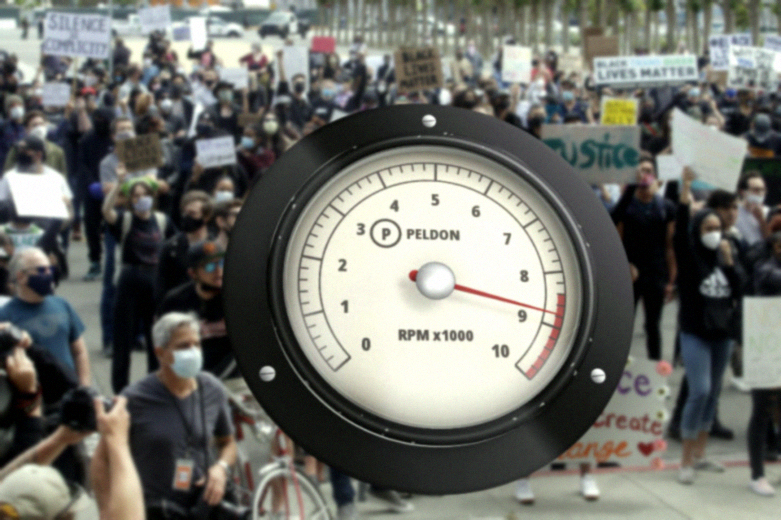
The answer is 8800 rpm
